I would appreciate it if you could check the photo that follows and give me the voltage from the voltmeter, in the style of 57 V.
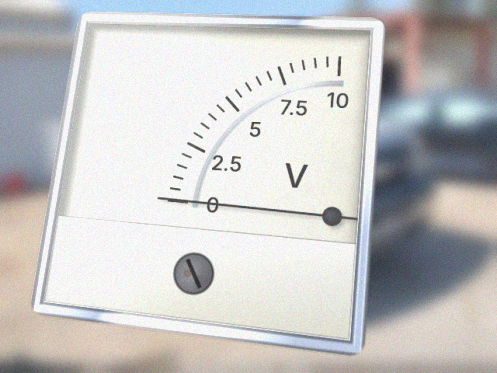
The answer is 0 V
